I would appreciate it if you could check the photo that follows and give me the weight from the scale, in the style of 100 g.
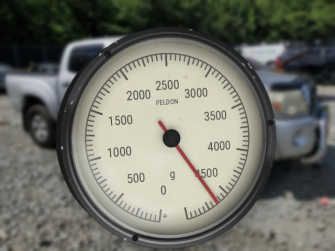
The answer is 4650 g
